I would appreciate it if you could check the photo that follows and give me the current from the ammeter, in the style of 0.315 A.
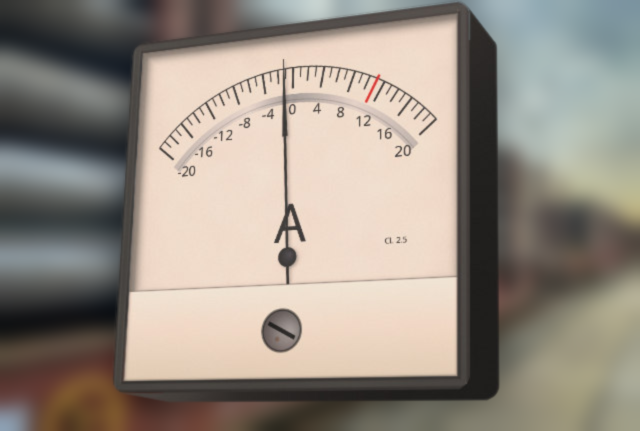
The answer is -1 A
